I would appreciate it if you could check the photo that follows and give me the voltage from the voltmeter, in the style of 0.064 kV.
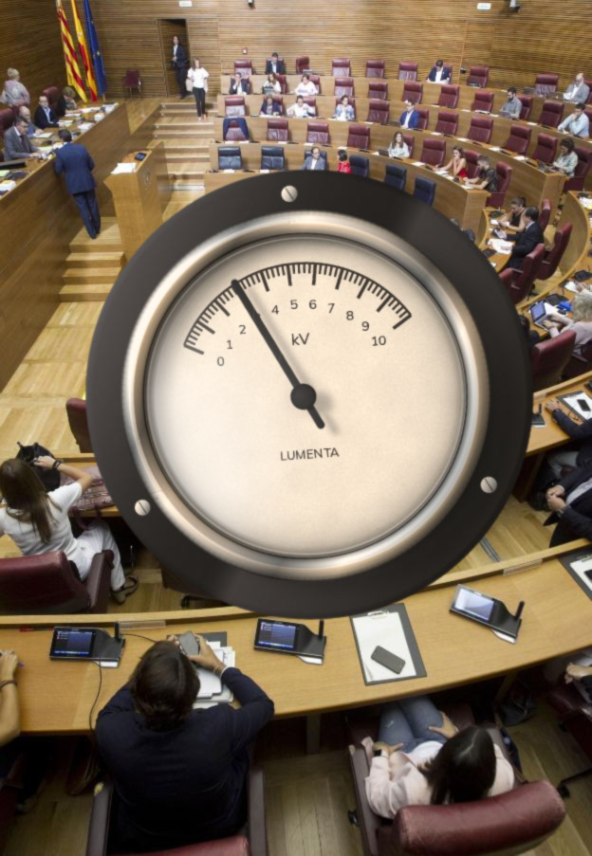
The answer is 3 kV
